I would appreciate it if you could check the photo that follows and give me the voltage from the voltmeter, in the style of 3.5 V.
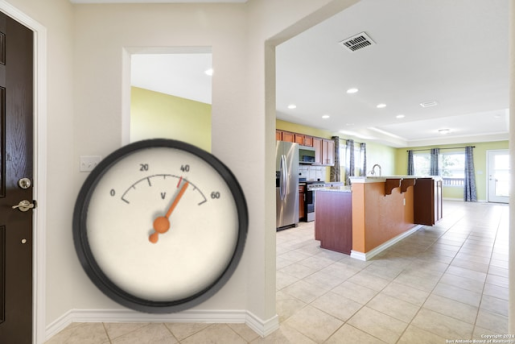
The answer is 45 V
